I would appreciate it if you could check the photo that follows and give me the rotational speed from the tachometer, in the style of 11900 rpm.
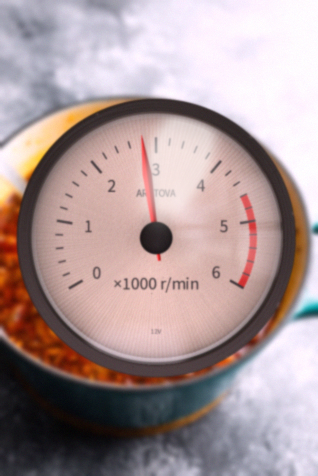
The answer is 2800 rpm
